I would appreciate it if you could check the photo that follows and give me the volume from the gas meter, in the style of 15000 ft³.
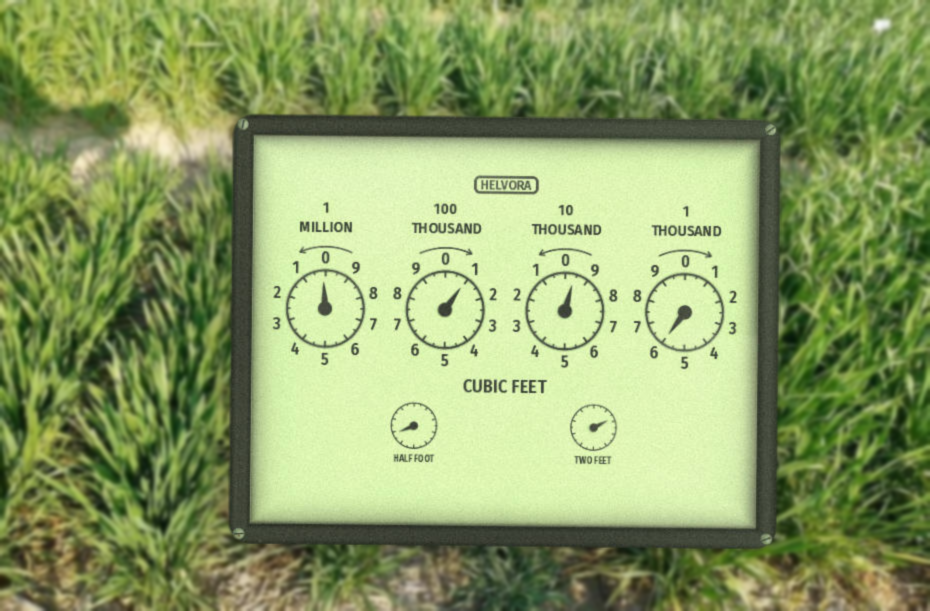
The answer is 9600 ft³
